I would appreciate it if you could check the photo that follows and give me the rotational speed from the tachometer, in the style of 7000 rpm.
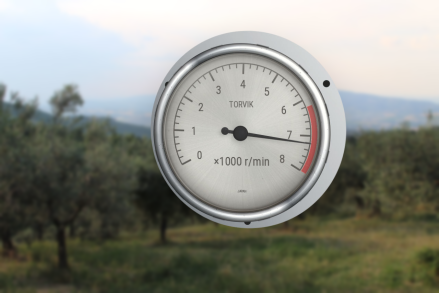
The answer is 7200 rpm
